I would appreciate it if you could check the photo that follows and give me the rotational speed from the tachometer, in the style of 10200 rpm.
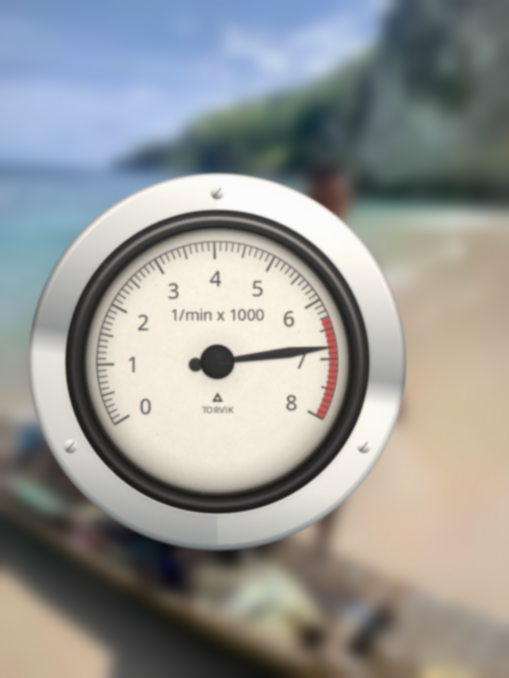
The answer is 6800 rpm
